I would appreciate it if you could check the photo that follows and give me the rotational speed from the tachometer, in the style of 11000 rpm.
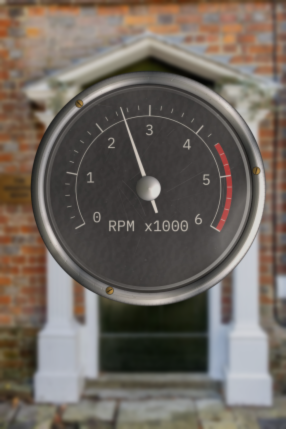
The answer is 2500 rpm
